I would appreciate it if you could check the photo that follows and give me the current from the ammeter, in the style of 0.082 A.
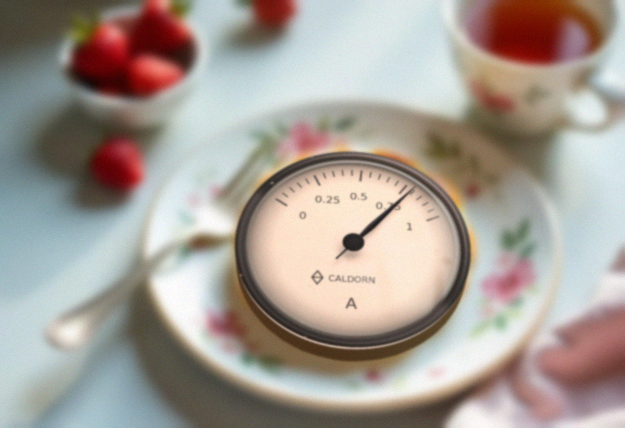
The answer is 0.8 A
